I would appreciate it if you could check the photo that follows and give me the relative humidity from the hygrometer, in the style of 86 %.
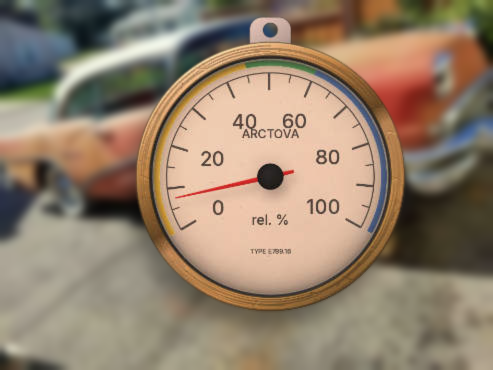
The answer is 7.5 %
